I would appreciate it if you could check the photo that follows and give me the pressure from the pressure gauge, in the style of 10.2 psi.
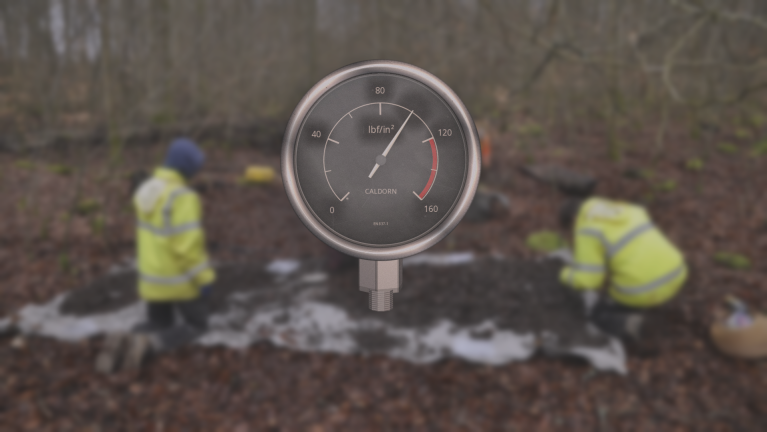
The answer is 100 psi
